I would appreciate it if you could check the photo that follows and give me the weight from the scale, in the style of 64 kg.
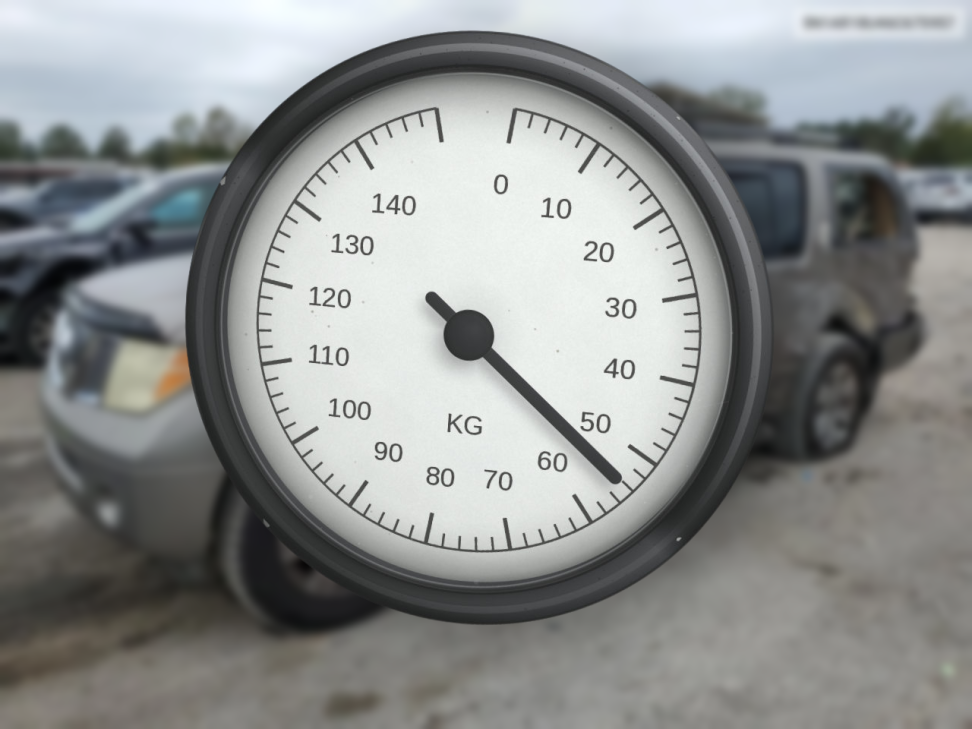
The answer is 54 kg
